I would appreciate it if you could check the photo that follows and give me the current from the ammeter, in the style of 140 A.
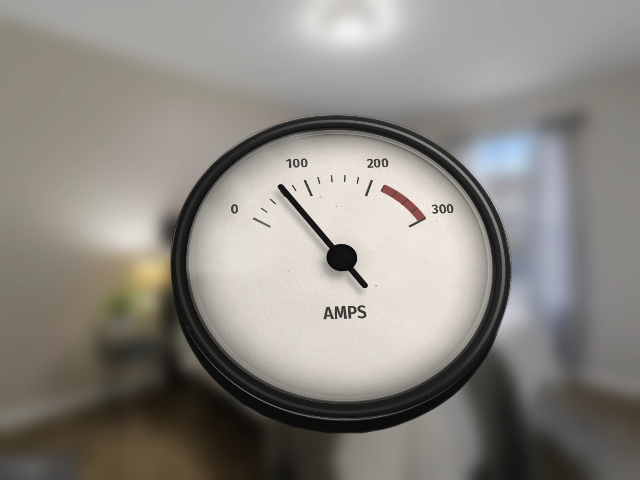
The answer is 60 A
